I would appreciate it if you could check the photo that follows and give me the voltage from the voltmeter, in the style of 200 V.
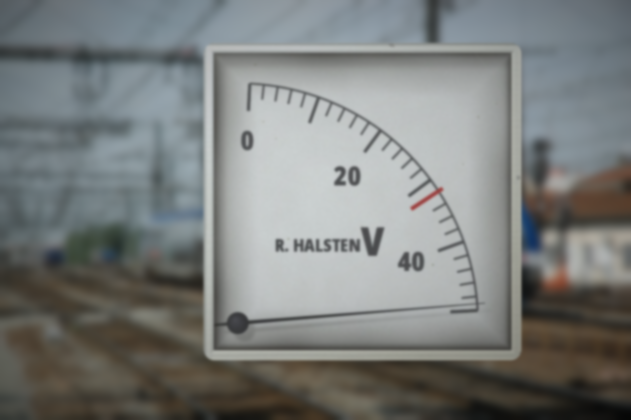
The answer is 49 V
